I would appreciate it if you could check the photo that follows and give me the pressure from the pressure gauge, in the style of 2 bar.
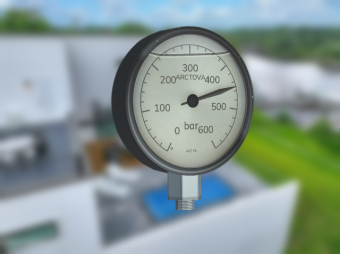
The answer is 450 bar
